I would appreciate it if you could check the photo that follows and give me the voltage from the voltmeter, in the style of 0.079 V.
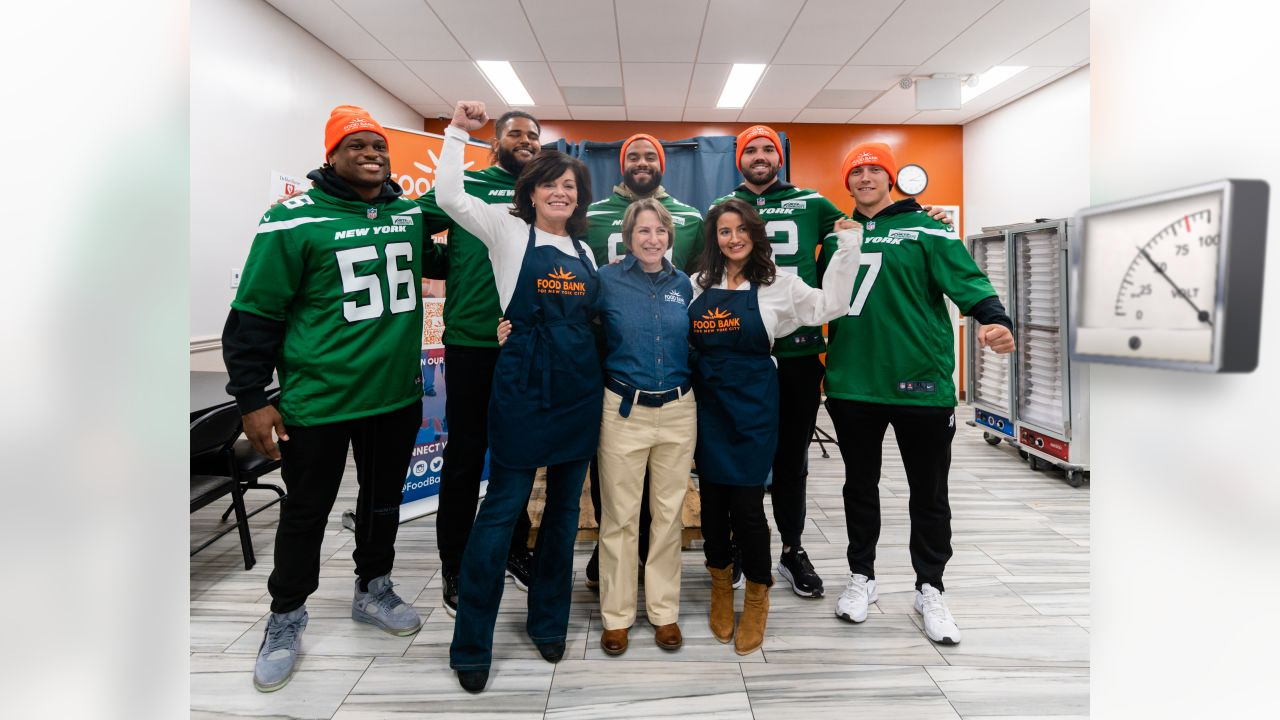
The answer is 50 V
